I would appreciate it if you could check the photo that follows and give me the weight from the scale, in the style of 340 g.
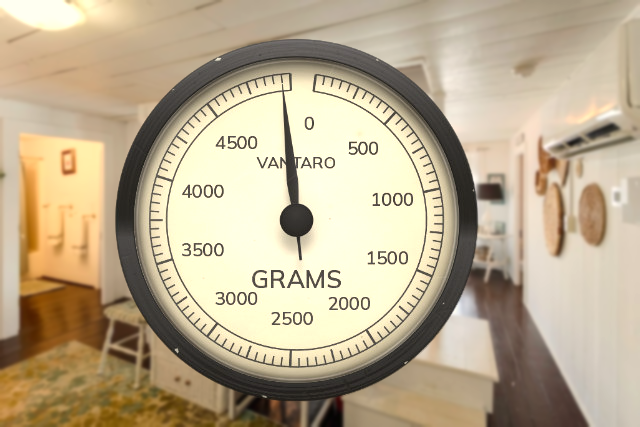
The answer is 4950 g
